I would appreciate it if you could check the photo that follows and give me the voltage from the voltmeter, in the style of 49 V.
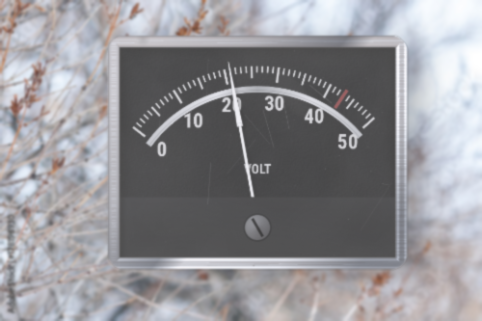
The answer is 21 V
